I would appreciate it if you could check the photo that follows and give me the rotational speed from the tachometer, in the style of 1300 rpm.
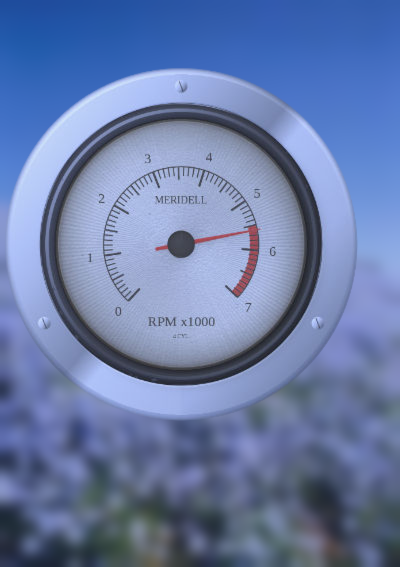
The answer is 5600 rpm
